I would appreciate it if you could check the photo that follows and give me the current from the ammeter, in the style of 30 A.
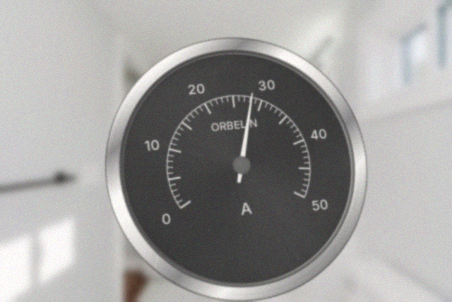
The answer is 28 A
